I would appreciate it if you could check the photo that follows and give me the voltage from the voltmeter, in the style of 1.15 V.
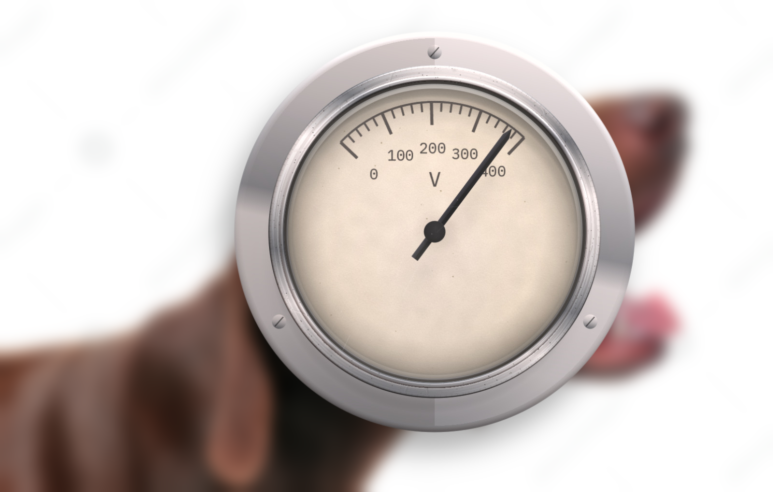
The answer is 370 V
